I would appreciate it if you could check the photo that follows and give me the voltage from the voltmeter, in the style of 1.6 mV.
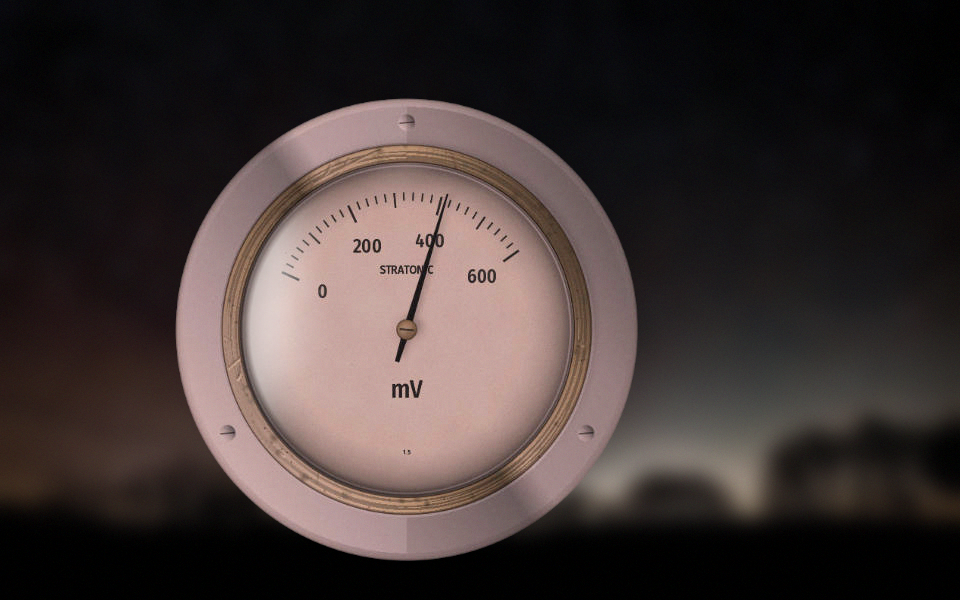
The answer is 410 mV
